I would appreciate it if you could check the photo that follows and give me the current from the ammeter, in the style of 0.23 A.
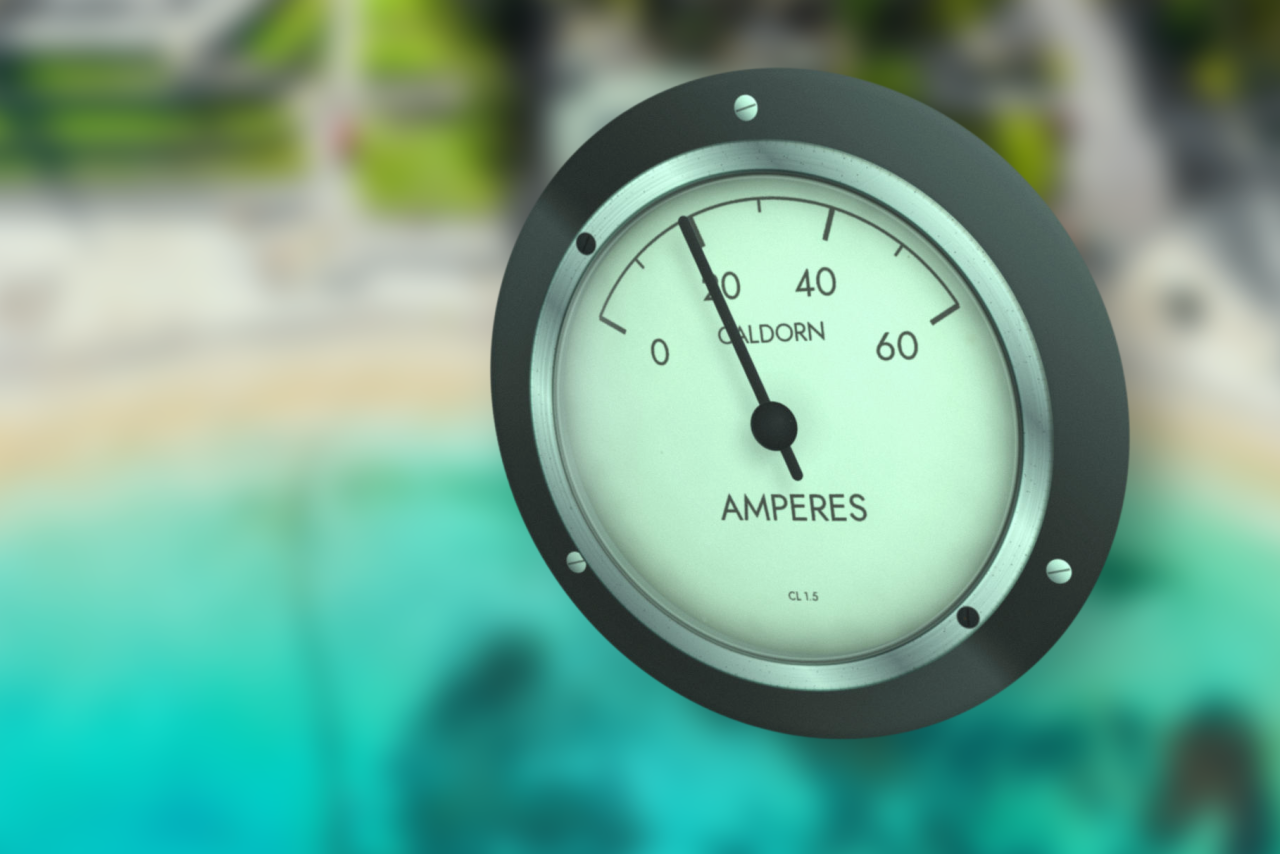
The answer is 20 A
